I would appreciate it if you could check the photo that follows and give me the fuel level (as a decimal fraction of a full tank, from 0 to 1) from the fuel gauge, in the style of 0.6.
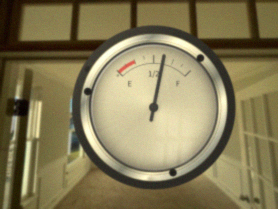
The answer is 0.625
